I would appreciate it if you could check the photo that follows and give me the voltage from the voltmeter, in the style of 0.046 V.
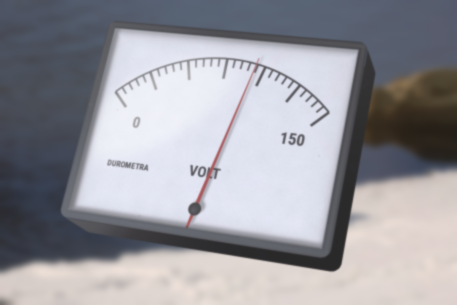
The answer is 95 V
